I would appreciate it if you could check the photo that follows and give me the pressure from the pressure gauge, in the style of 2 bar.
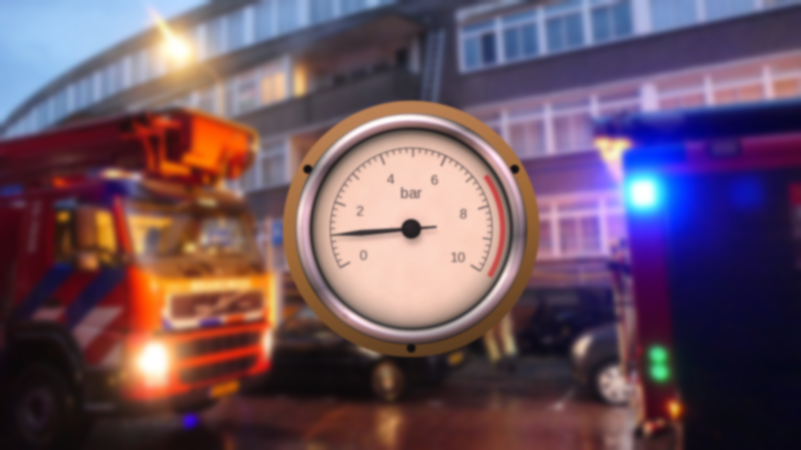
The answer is 1 bar
